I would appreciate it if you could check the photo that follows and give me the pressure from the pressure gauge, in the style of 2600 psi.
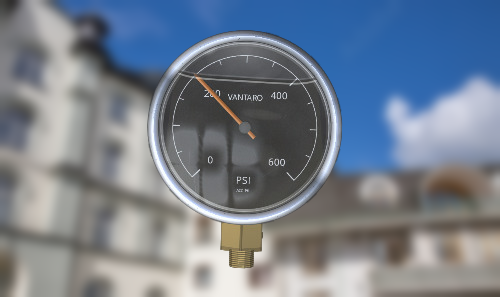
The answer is 200 psi
